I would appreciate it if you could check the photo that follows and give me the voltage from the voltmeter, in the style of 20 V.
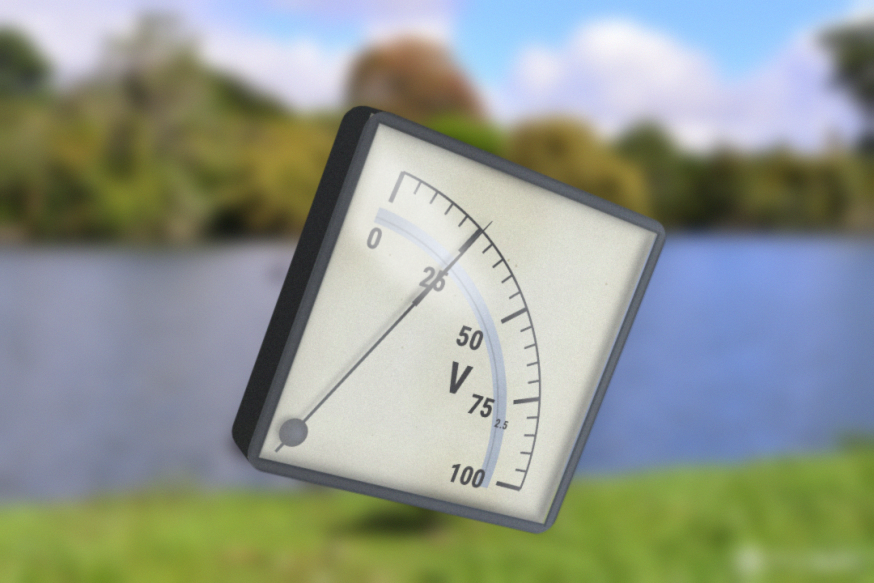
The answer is 25 V
